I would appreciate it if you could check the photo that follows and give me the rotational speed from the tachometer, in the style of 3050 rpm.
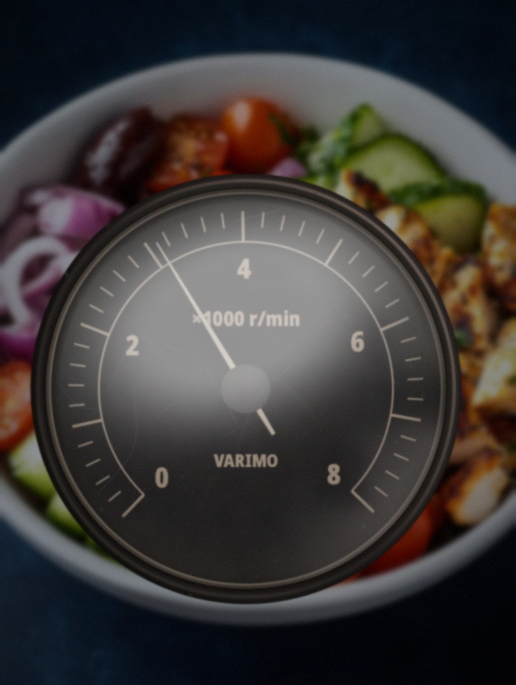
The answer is 3100 rpm
